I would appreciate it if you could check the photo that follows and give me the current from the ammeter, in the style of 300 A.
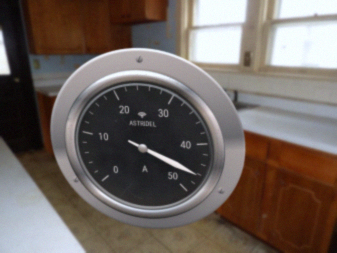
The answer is 46 A
